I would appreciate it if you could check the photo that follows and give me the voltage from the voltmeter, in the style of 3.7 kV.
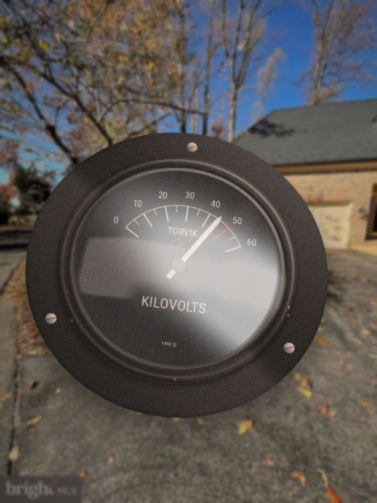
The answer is 45 kV
